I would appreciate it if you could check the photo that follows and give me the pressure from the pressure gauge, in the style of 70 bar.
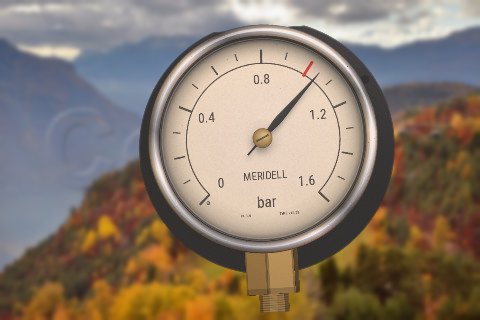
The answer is 1.05 bar
